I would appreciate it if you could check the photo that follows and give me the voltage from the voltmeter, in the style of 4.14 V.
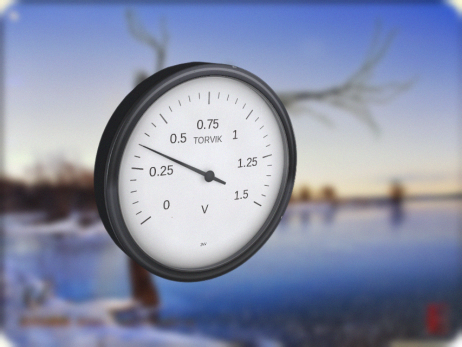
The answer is 0.35 V
